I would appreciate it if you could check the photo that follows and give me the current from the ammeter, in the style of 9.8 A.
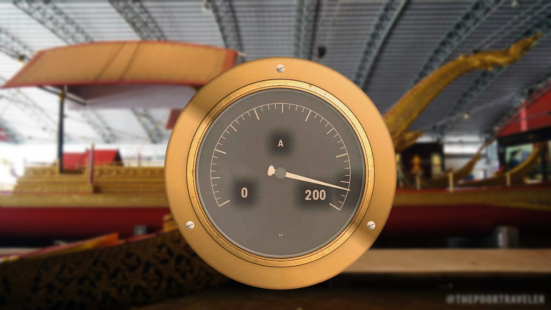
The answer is 185 A
